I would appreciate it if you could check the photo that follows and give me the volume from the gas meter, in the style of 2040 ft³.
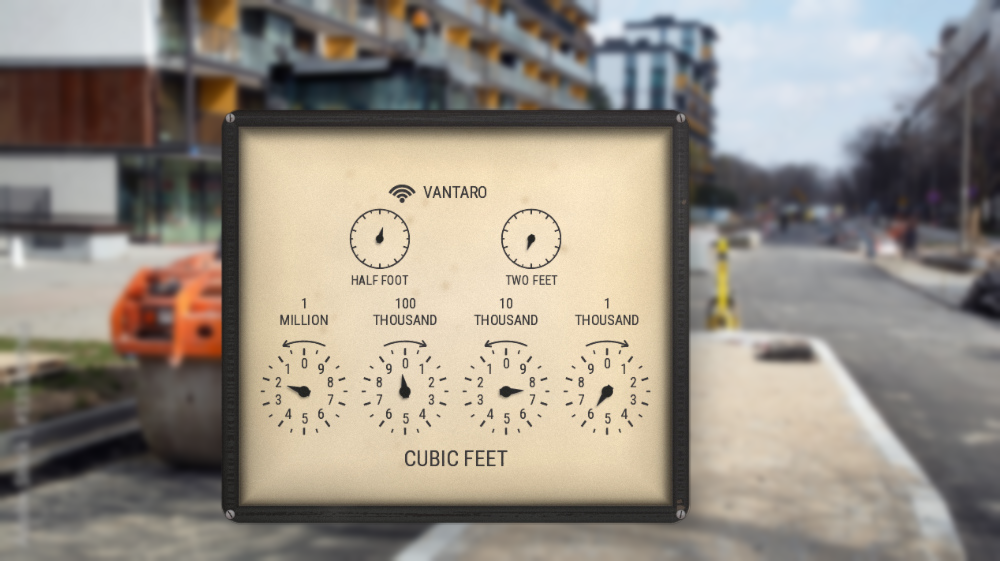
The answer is 197600 ft³
